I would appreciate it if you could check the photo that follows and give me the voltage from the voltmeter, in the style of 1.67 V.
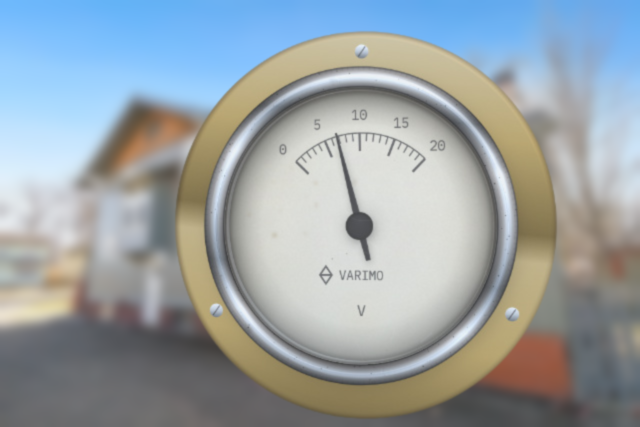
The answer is 7 V
